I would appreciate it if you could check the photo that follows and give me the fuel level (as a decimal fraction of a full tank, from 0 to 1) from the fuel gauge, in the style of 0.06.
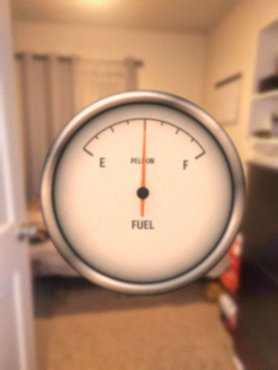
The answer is 0.5
